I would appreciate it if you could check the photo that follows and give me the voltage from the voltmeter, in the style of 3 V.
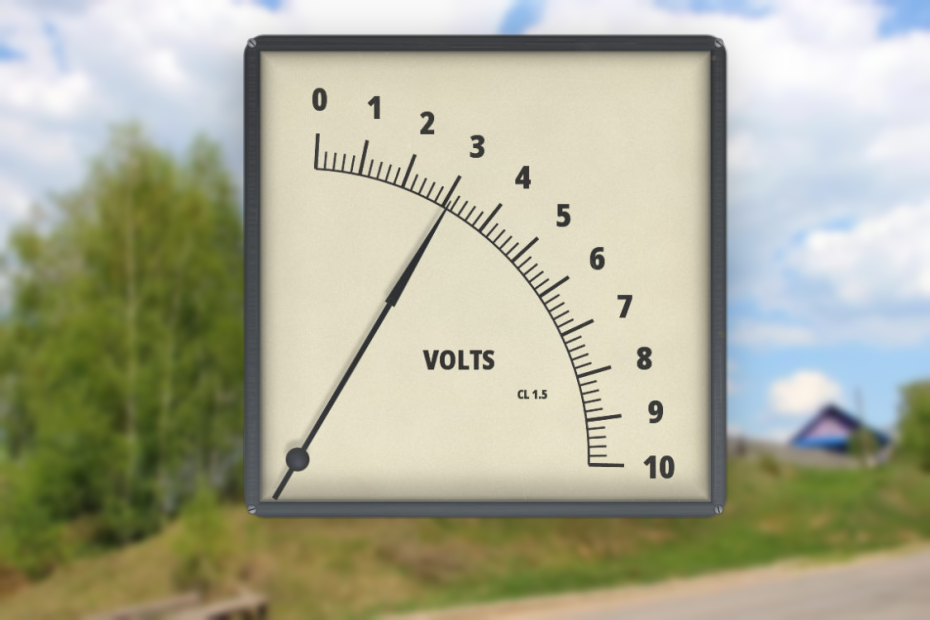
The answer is 3.1 V
